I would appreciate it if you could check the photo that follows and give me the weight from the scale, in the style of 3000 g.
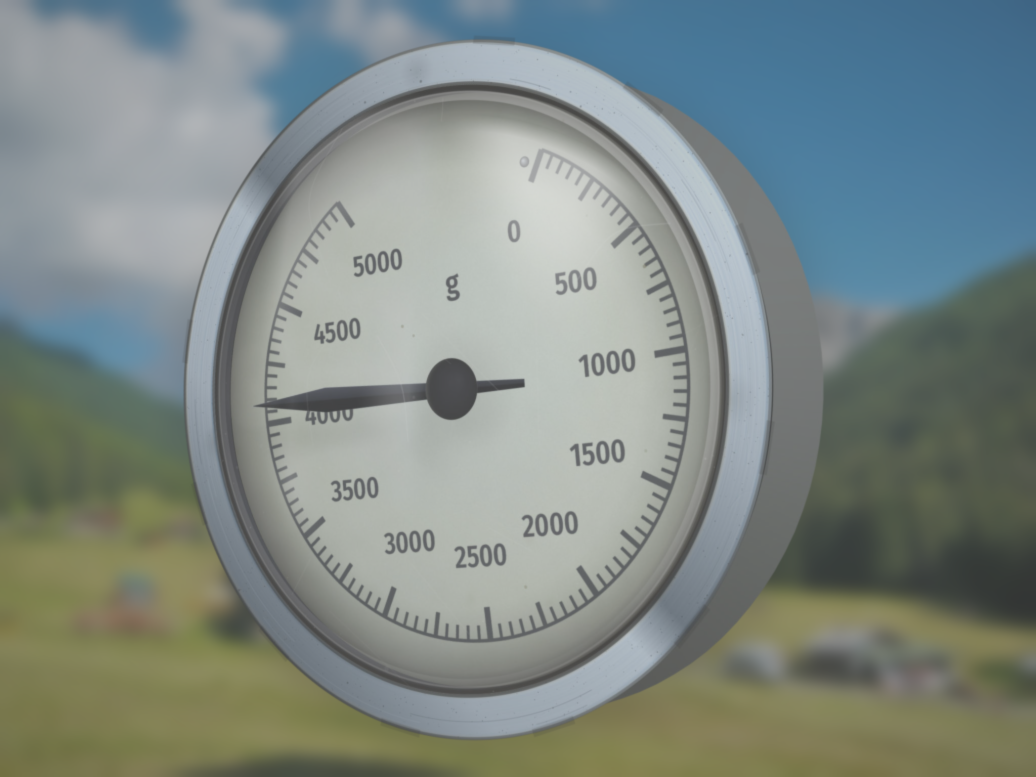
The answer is 4075 g
